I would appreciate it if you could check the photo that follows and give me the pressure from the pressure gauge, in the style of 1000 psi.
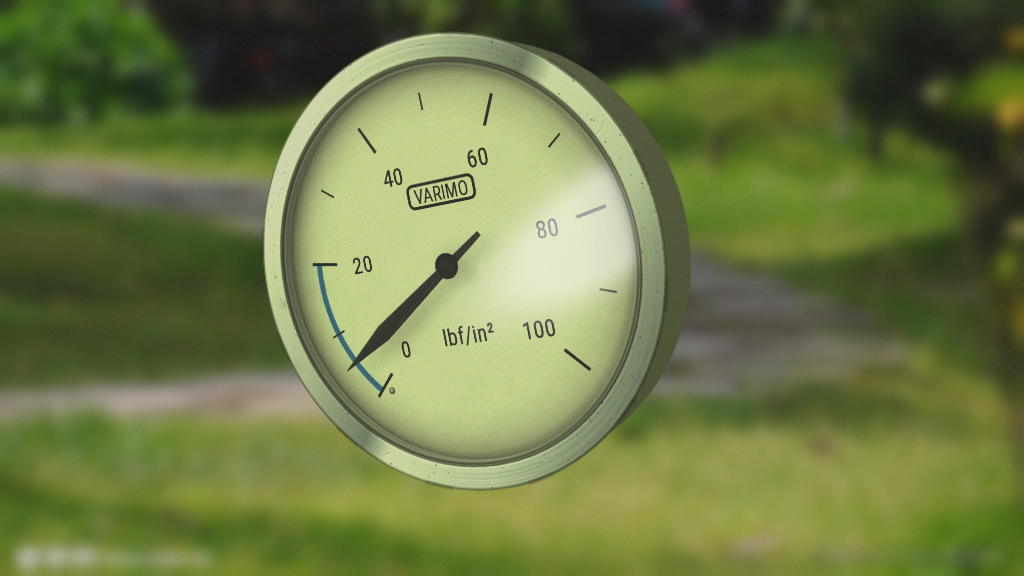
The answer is 5 psi
